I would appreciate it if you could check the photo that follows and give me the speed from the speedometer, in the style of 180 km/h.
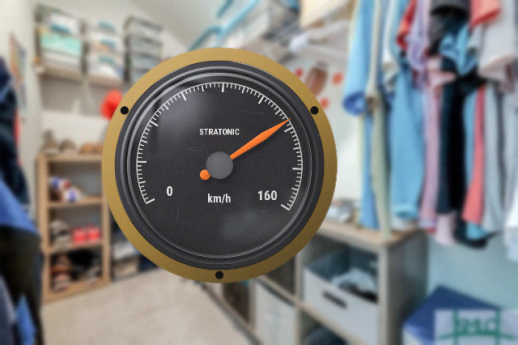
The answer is 116 km/h
